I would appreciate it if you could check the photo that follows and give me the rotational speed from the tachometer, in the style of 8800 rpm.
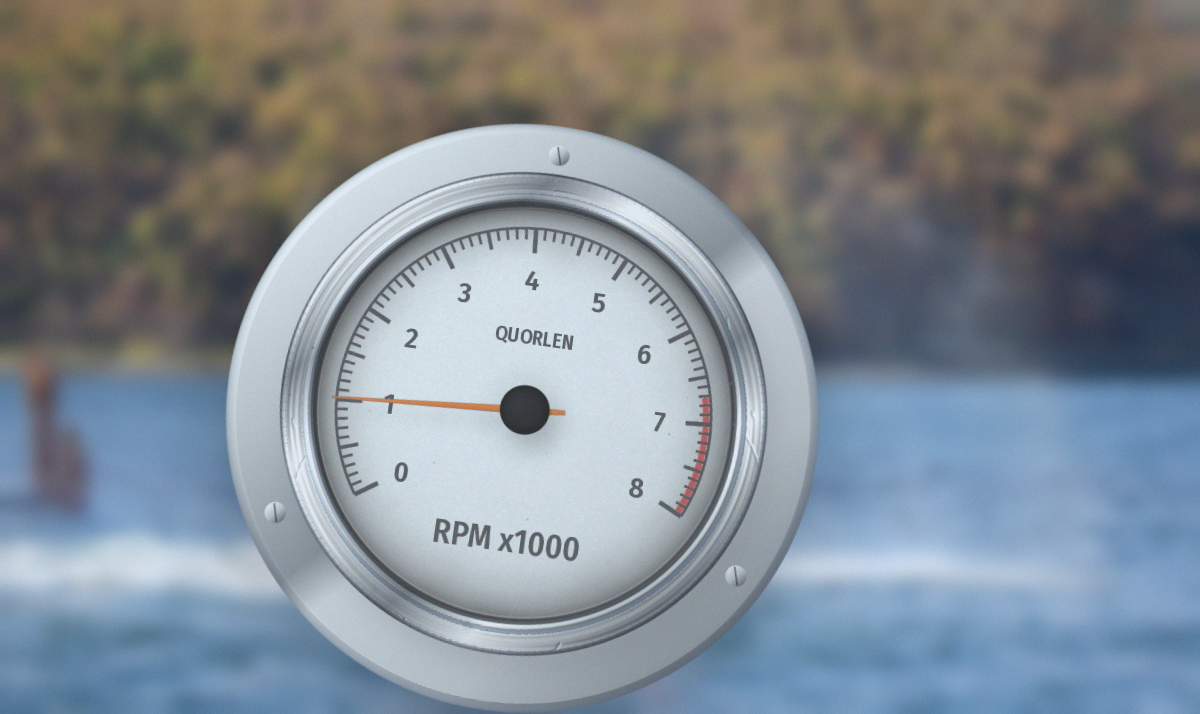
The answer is 1000 rpm
